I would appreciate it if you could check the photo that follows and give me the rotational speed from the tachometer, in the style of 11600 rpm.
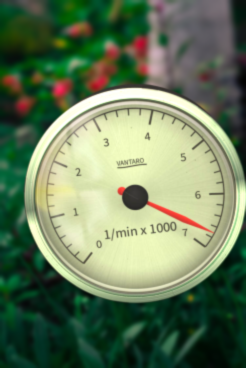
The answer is 6700 rpm
